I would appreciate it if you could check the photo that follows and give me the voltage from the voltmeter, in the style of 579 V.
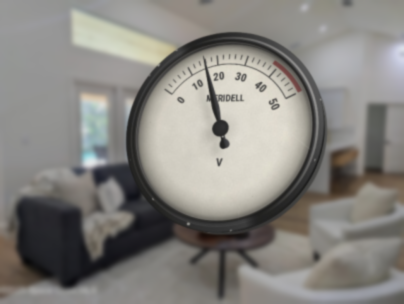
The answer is 16 V
